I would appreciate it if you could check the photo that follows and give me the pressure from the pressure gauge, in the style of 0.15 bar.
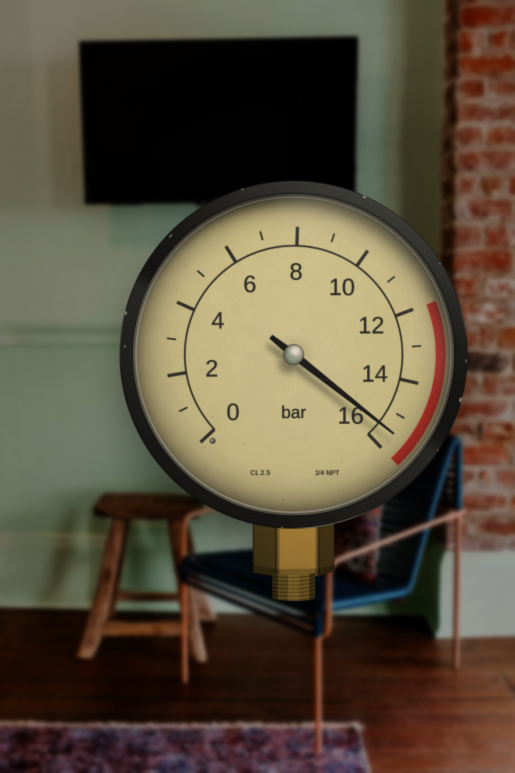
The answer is 15.5 bar
